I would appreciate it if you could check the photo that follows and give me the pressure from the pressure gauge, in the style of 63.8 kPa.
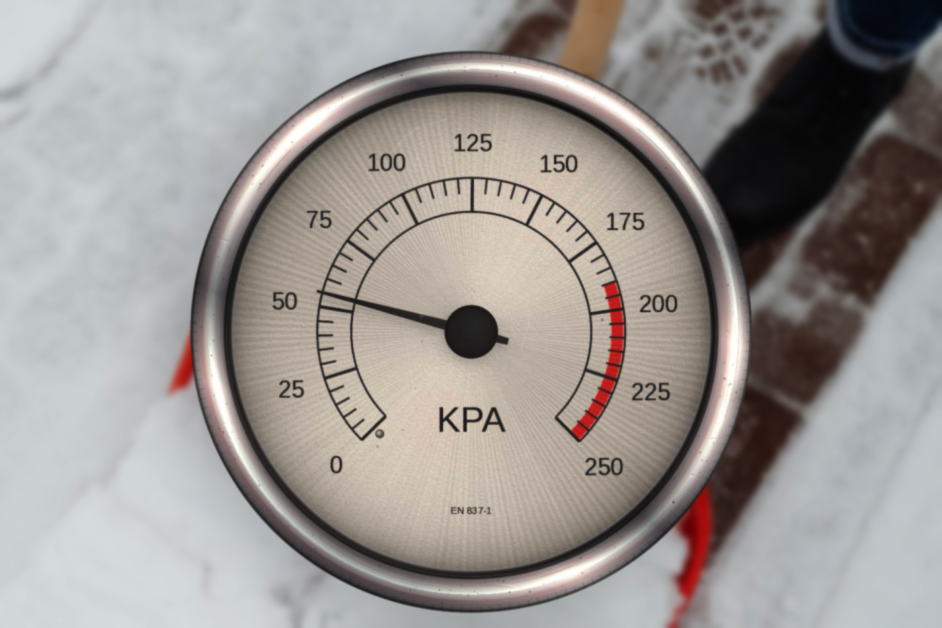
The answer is 55 kPa
